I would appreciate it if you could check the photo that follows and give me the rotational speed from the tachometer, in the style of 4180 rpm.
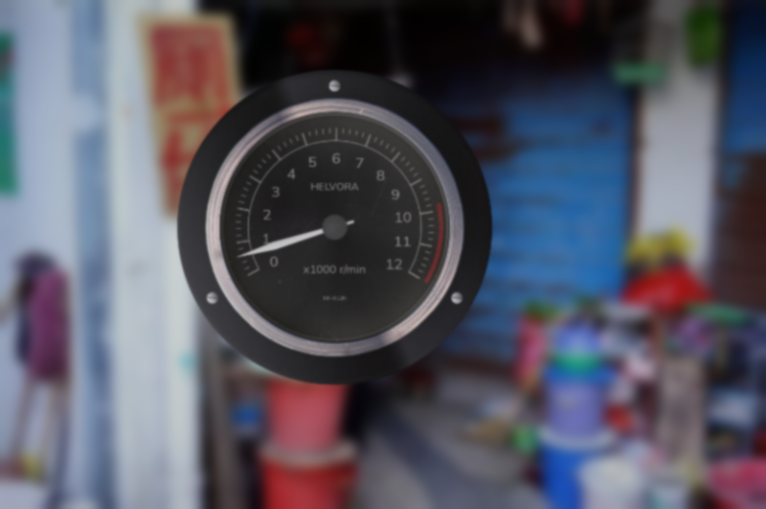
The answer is 600 rpm
